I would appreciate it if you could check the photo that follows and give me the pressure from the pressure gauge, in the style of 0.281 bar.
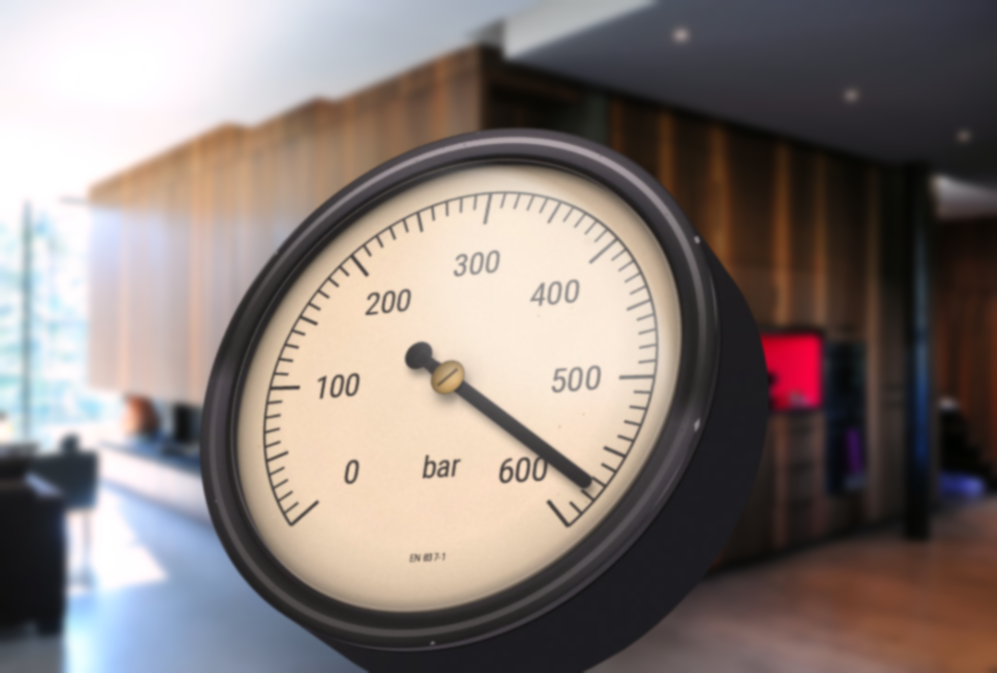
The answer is 575 bar
